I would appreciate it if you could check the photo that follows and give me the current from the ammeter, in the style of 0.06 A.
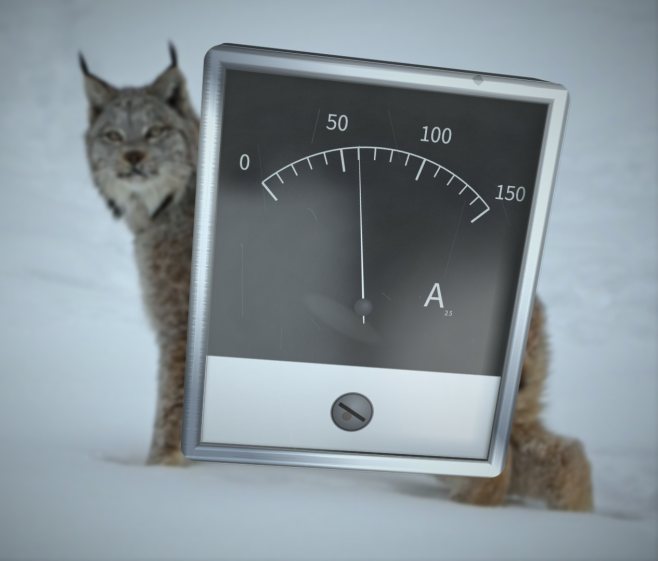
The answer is 60 A
